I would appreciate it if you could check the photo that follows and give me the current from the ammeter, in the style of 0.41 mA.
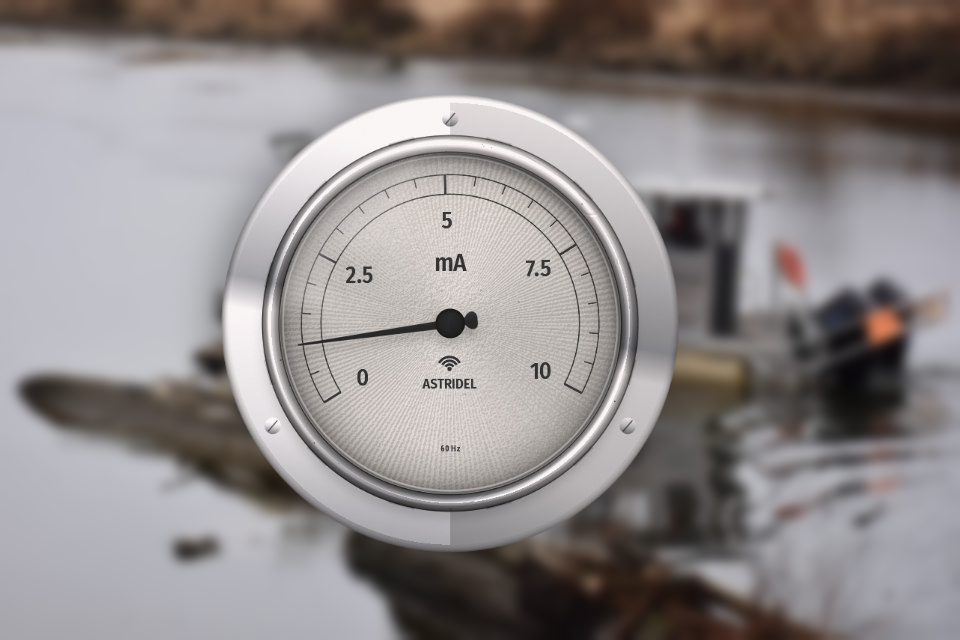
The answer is 1 mA
